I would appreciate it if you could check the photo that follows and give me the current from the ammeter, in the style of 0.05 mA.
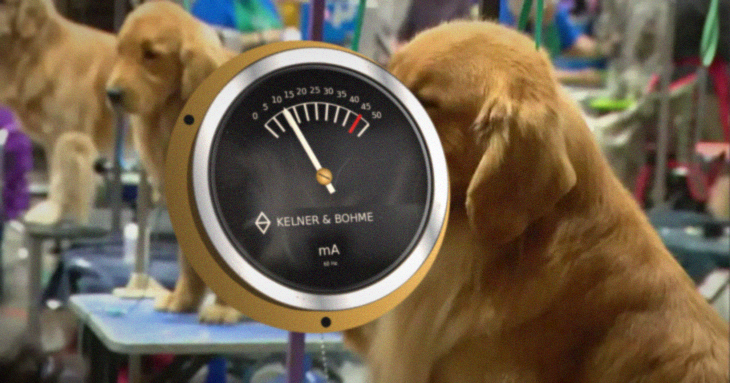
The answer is 10 mA
